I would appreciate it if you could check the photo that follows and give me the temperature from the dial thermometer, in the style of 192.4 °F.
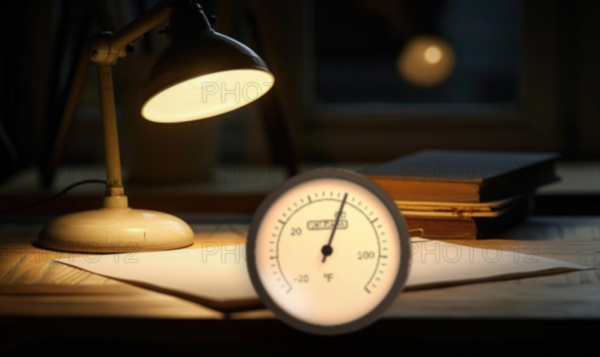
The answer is 60 °F
